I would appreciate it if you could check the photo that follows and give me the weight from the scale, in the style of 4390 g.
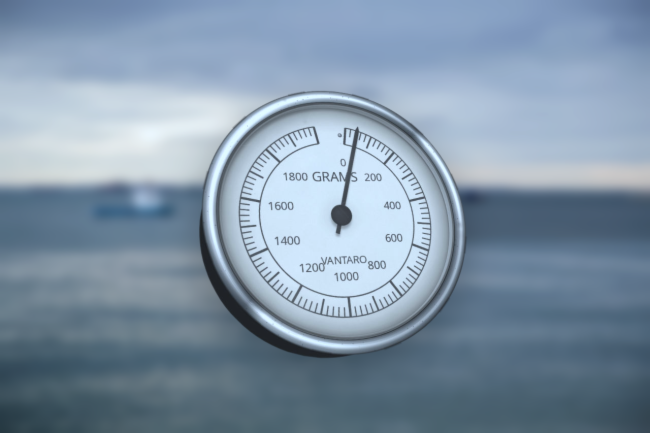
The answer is 40 g
